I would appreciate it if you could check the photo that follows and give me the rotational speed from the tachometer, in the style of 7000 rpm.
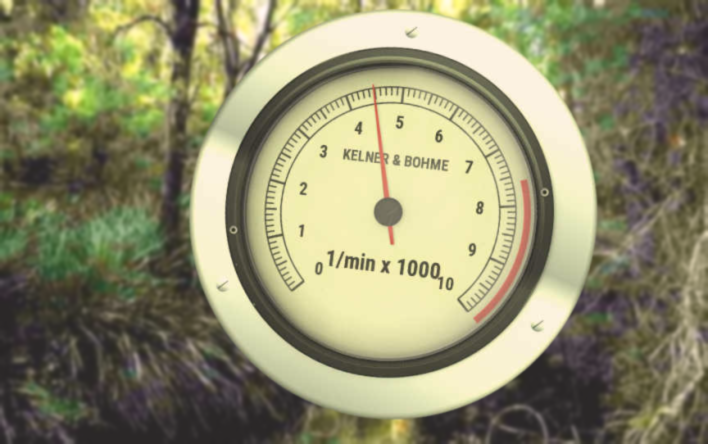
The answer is 4500 rpm
